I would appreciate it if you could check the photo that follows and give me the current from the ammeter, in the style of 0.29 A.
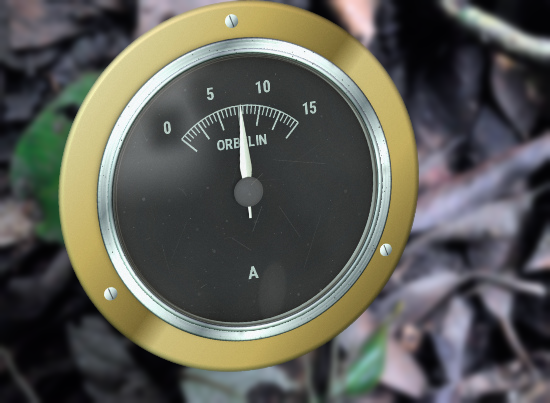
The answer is 7.5 A
